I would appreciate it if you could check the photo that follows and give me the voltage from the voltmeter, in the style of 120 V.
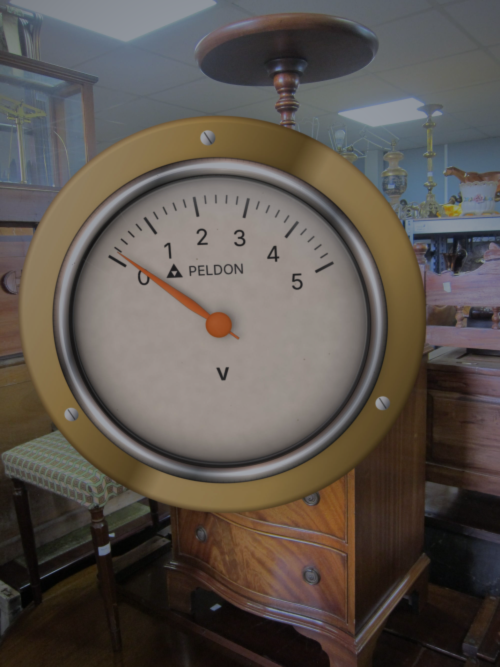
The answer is 0.2 V
